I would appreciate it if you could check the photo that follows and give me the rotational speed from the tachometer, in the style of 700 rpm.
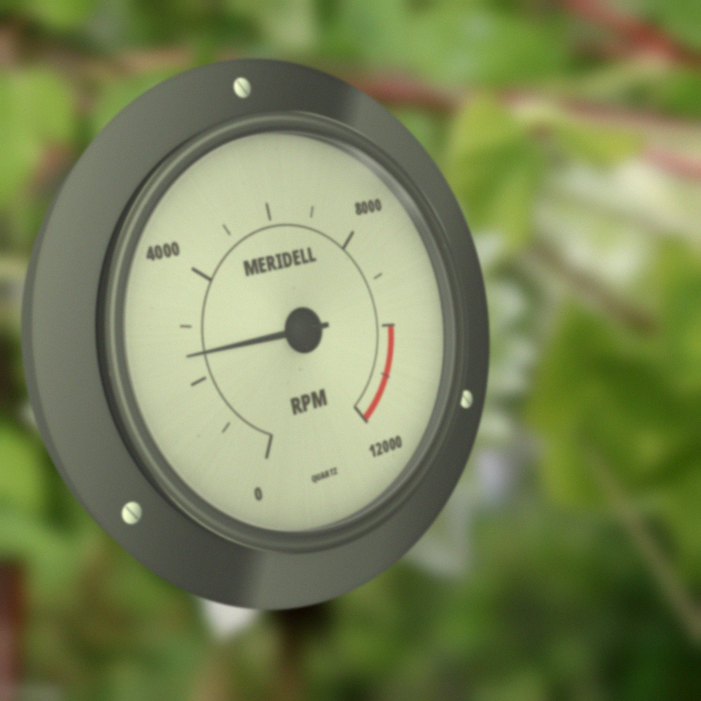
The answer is 2500 rpm
